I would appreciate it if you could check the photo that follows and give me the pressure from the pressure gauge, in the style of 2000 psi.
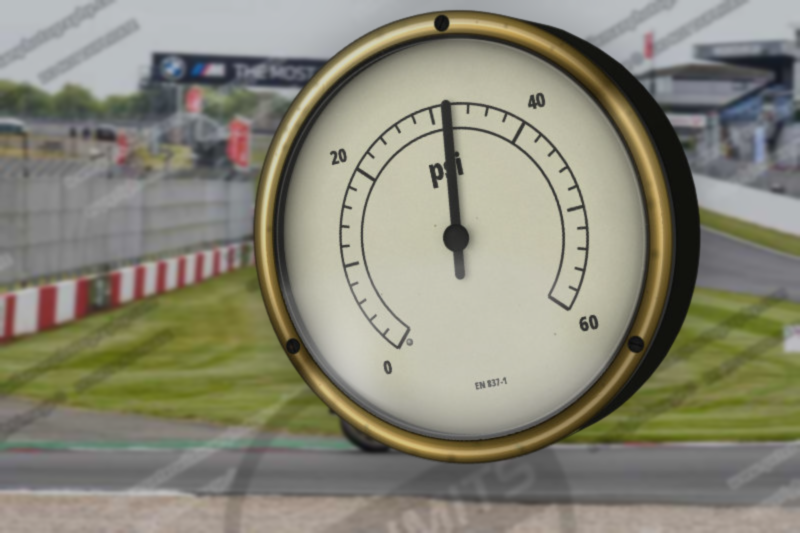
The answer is 32 psi
